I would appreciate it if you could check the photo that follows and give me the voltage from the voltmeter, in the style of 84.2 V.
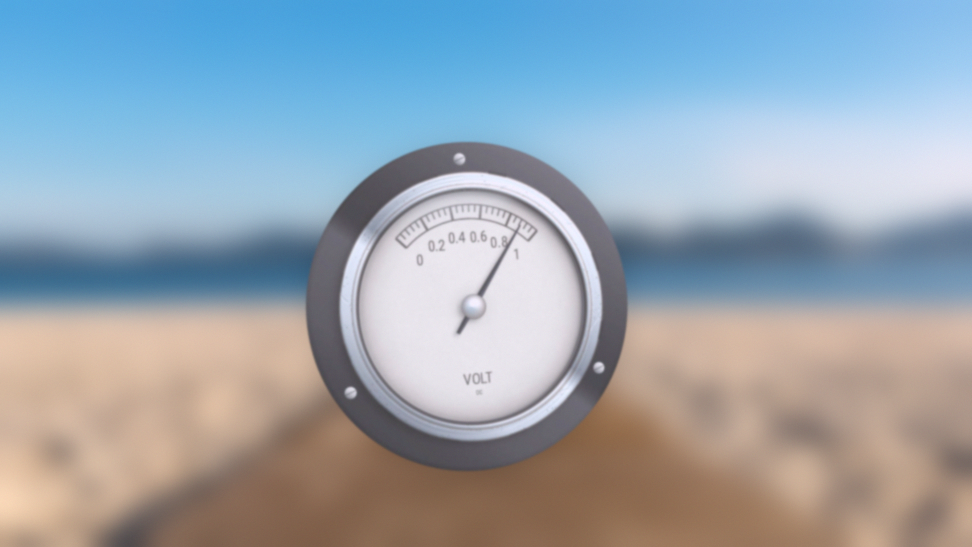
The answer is 0.88 V
